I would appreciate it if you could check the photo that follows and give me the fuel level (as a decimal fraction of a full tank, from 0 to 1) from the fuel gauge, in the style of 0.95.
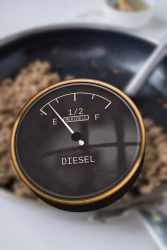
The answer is 0.125
